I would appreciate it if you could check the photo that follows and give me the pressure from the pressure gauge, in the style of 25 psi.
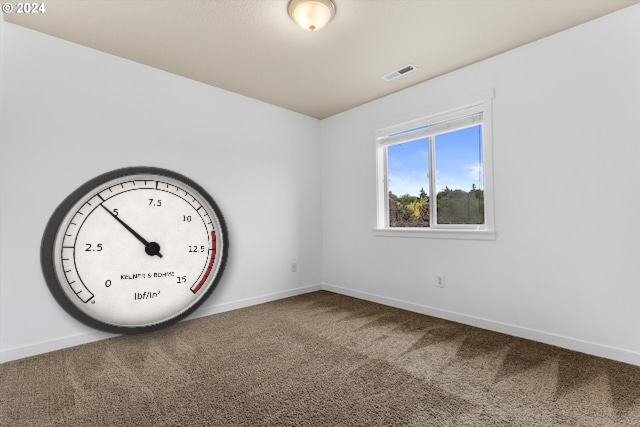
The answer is 4.75 psi
